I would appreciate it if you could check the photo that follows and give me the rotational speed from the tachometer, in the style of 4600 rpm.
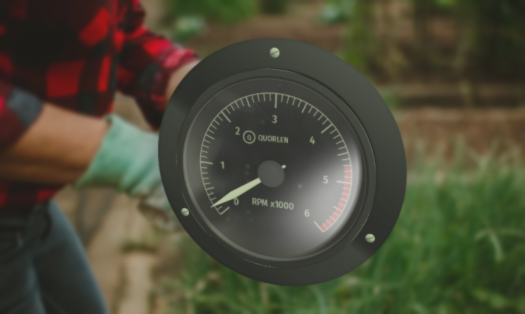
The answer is 200 rpm
